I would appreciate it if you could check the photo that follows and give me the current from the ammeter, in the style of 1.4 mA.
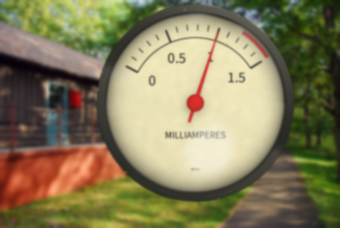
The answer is 1 mA
